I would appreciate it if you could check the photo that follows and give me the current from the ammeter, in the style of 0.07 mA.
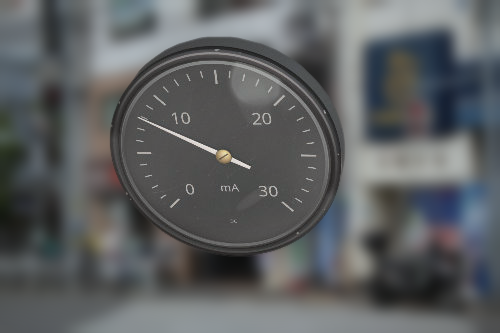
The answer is 8 mA
